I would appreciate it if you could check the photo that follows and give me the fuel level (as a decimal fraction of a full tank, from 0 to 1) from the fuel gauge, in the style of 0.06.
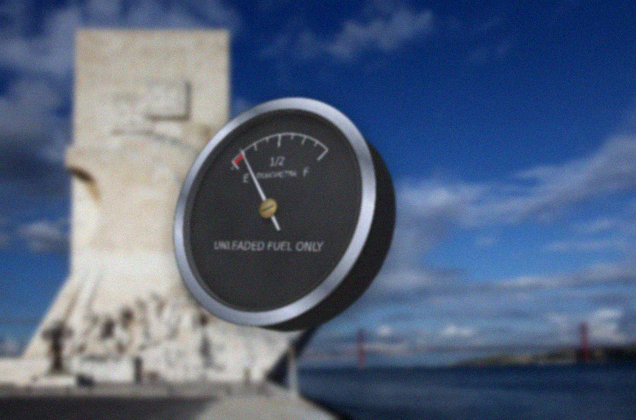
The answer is 0.125
